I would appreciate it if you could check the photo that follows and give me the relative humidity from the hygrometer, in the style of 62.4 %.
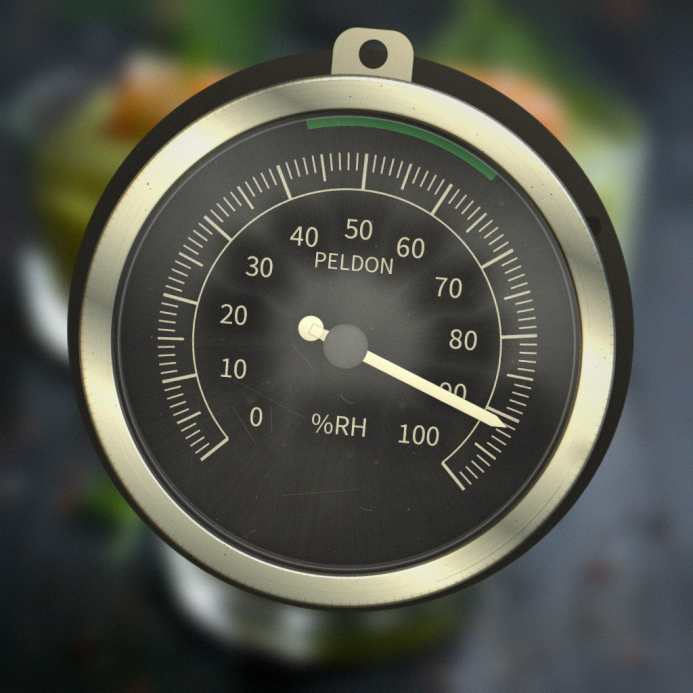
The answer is 91 %
